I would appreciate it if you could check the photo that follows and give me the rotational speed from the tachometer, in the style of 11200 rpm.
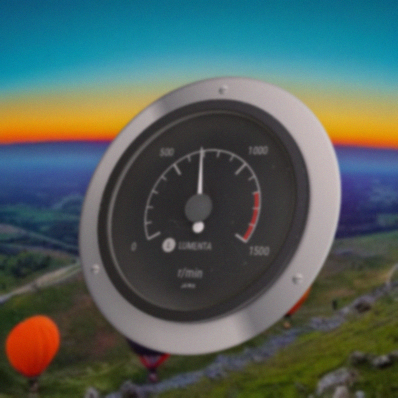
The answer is 700 rpm
